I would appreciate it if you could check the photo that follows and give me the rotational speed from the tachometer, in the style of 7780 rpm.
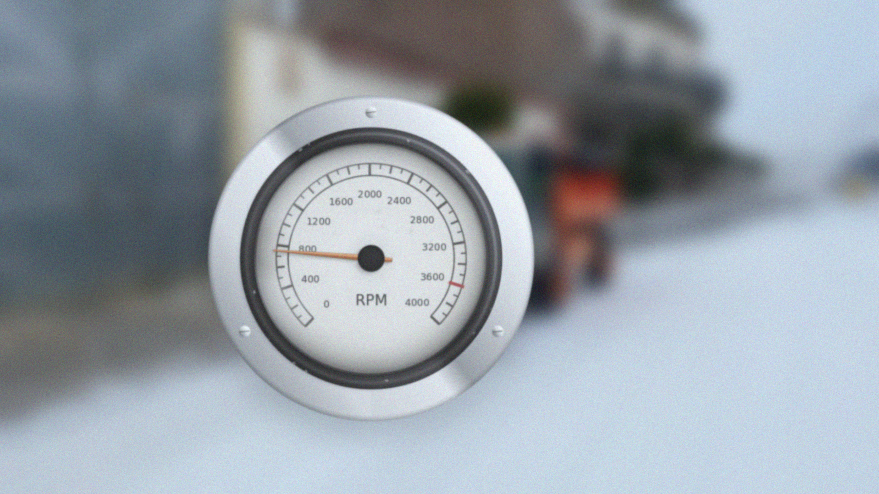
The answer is 750 rpm
